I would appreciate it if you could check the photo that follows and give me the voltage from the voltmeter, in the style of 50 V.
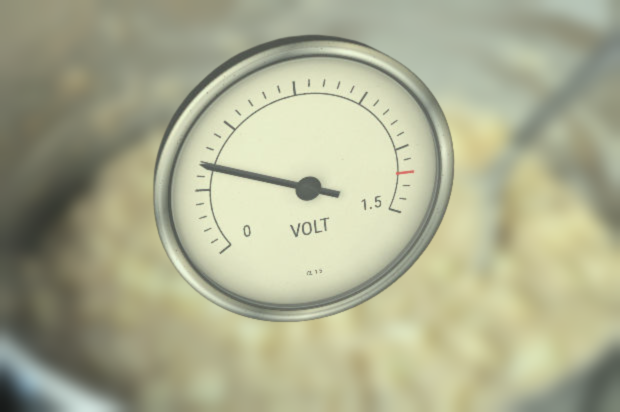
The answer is 0.35 V
